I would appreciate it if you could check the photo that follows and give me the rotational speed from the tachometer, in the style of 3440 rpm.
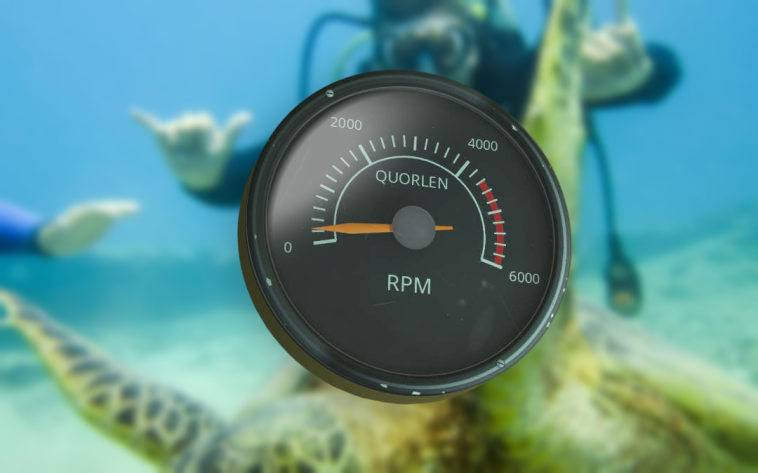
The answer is 200 rpm
